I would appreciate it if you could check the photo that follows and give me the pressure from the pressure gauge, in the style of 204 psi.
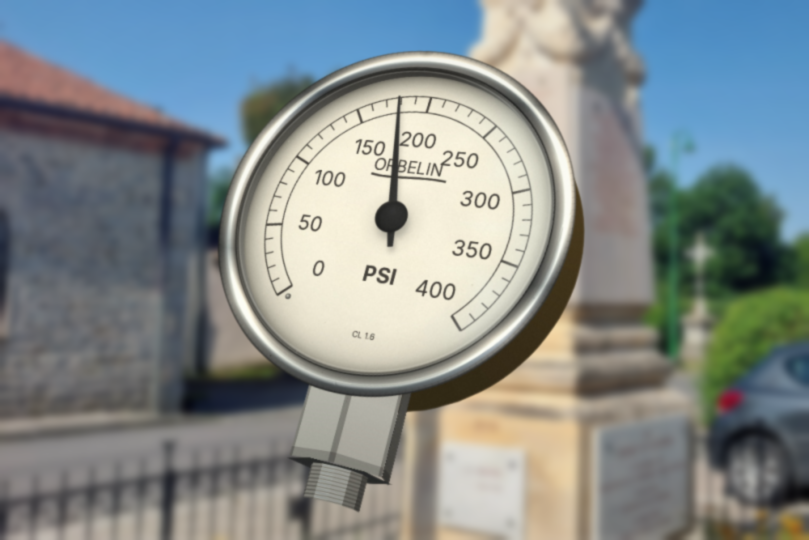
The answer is 180 psi
